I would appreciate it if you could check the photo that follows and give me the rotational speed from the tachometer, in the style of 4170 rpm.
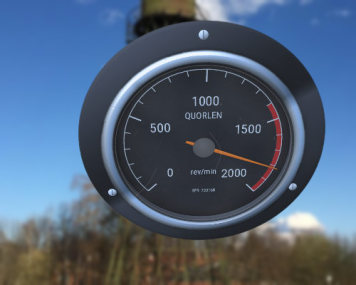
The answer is 1800 rpm
